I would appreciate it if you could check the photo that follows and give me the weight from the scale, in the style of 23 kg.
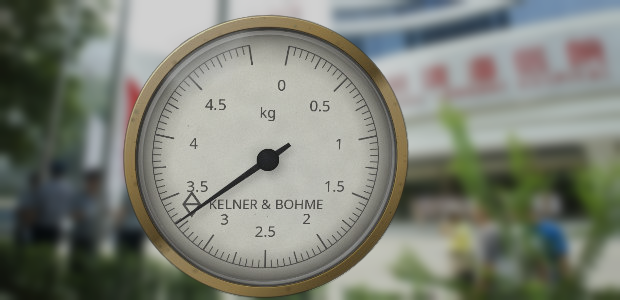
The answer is 3.3 kg
